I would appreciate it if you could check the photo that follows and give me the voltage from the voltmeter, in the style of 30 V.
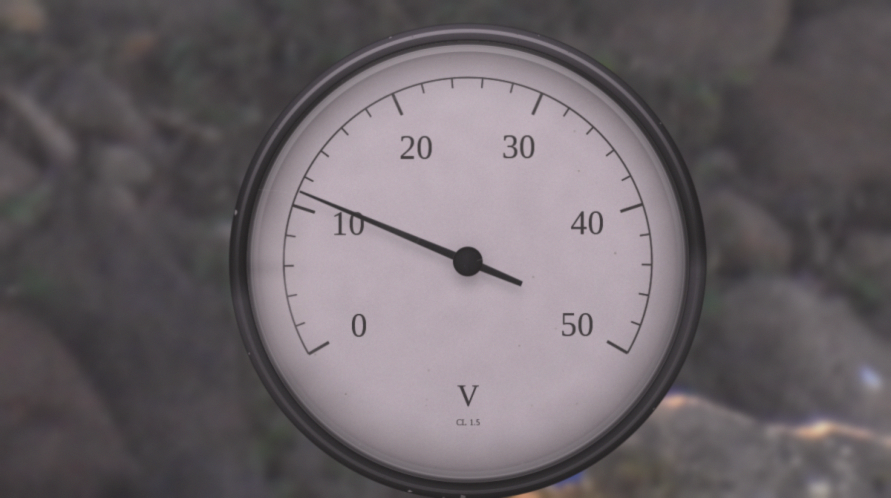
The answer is 11 V
